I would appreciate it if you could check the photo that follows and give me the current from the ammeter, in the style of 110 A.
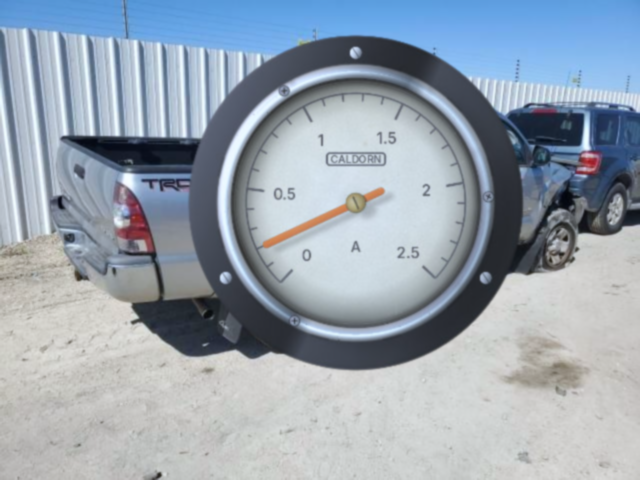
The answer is 0.2 A
